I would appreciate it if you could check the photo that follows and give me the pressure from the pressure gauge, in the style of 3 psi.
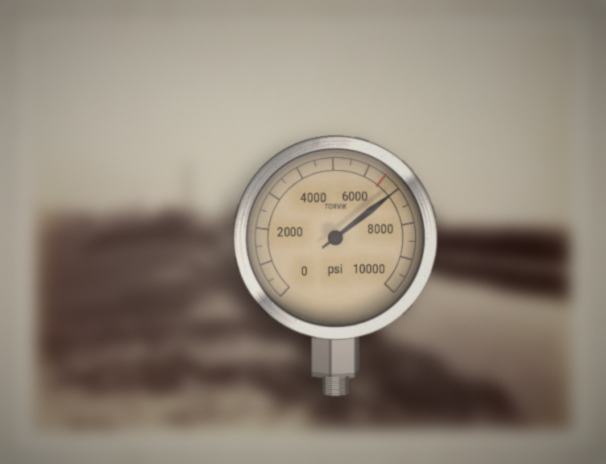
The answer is 7000 psi
